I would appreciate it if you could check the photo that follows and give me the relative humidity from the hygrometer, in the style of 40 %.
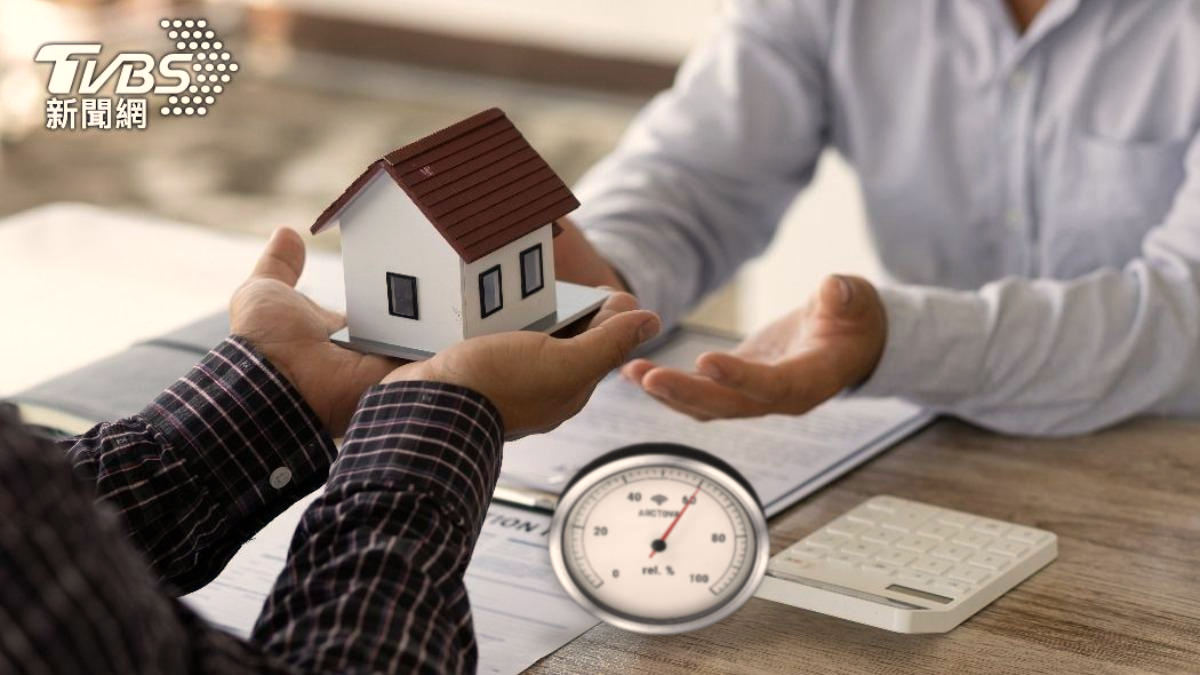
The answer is 60 %
